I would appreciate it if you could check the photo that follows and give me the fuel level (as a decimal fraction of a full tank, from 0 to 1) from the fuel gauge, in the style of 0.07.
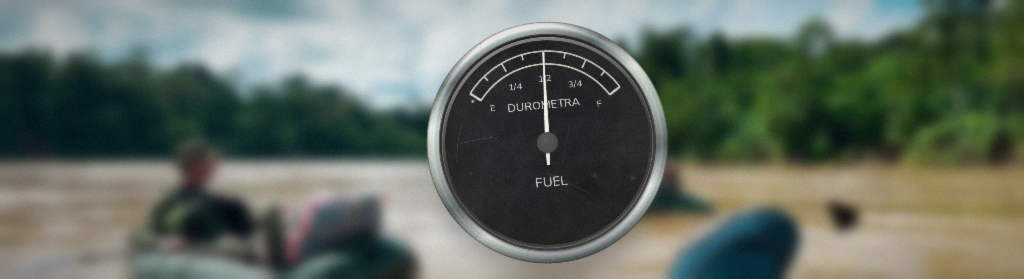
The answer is 0.5
